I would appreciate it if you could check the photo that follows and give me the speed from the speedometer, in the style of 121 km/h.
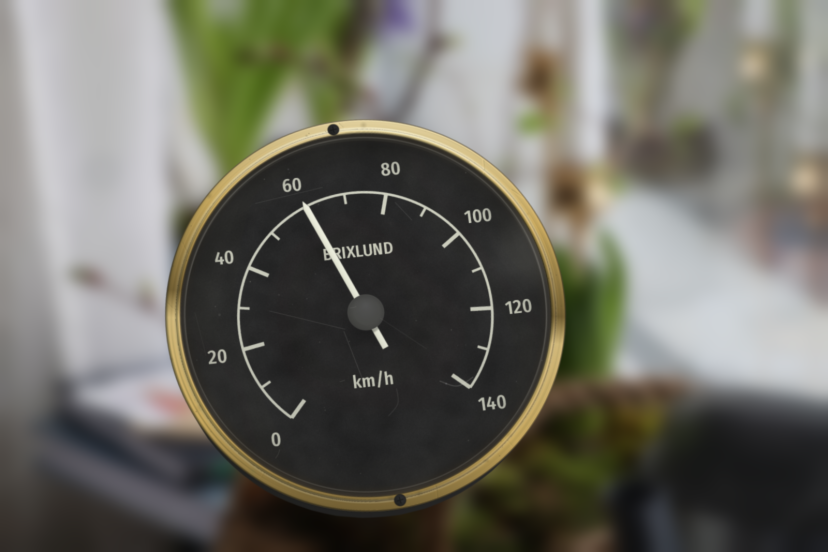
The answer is 60 km/h
